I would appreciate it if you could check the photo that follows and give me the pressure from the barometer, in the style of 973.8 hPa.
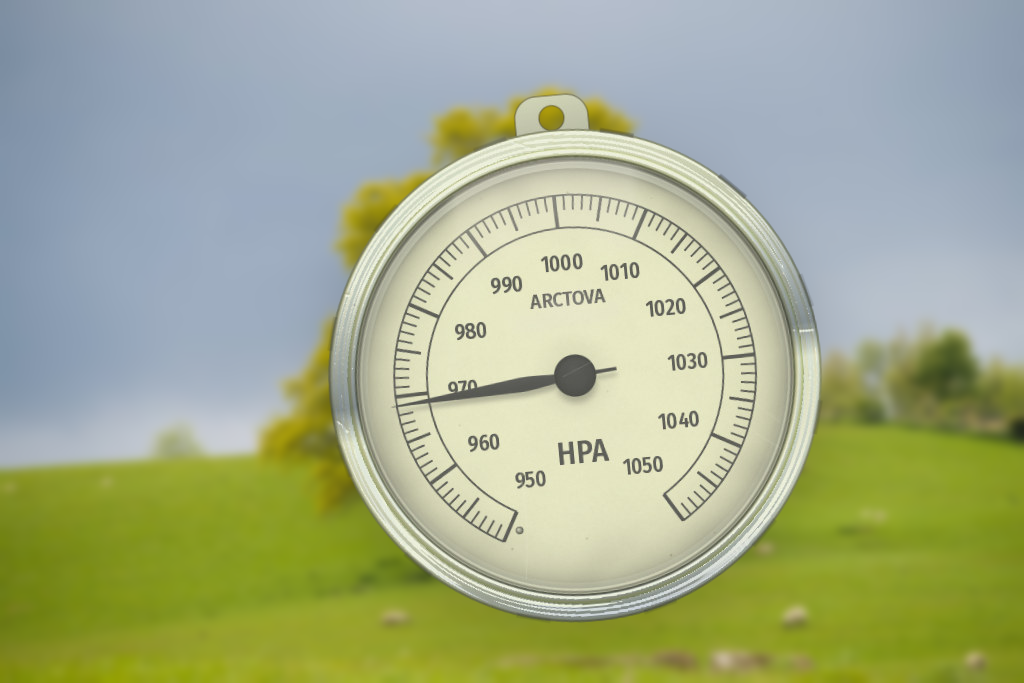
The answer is 969 hPa
